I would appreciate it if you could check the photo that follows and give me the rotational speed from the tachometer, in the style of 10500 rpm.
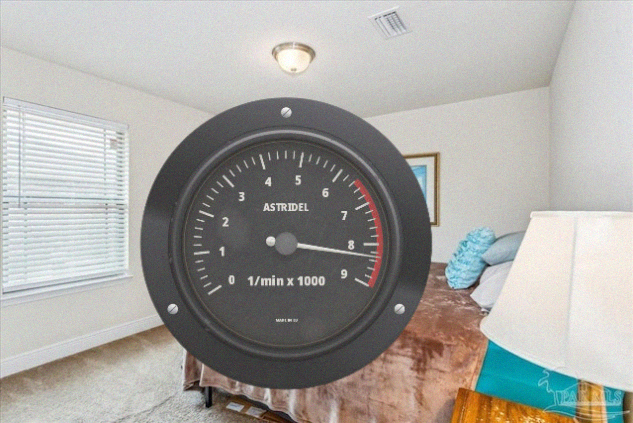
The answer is 8300 rpm
